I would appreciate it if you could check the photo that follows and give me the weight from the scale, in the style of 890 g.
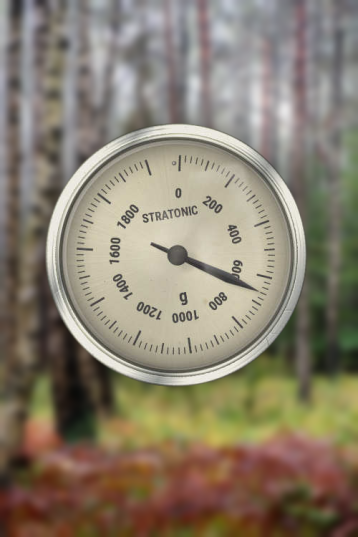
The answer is 660 g
